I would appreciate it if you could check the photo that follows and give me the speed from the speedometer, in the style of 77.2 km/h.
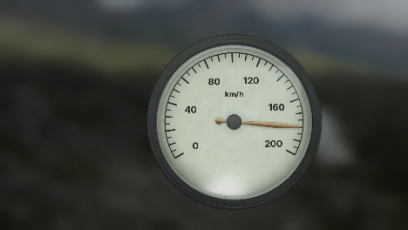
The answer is 180 km/h
